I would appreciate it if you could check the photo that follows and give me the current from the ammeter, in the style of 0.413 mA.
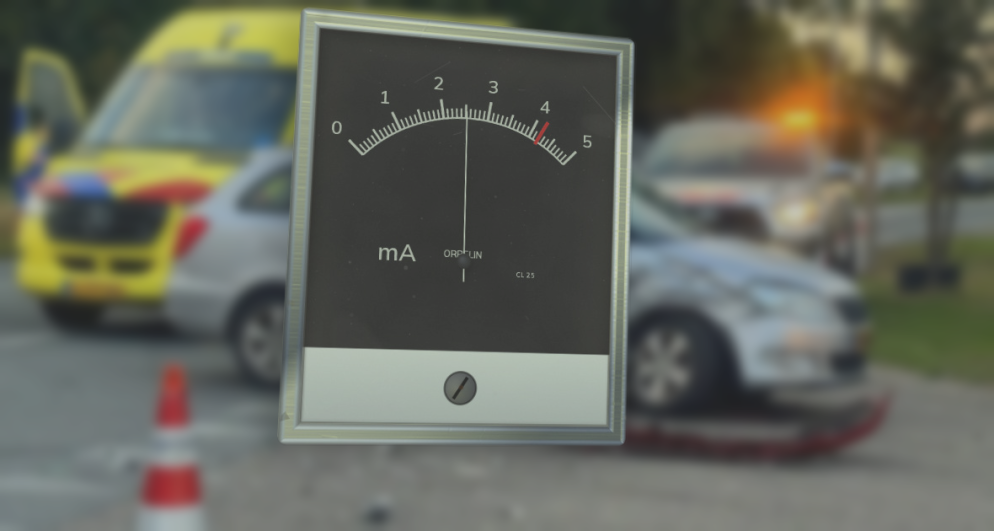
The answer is 2.5 mA
